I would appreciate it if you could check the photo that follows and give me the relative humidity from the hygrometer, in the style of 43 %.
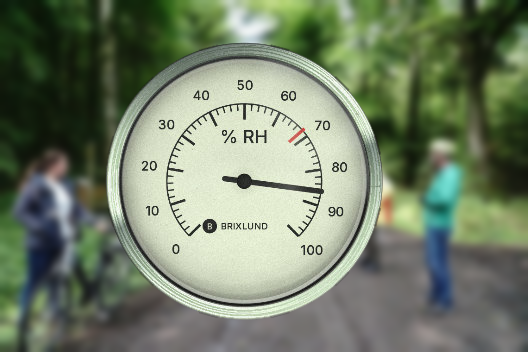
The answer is 86 %
